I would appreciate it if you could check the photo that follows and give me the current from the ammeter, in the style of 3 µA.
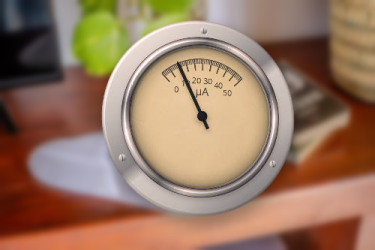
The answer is 10 µA
